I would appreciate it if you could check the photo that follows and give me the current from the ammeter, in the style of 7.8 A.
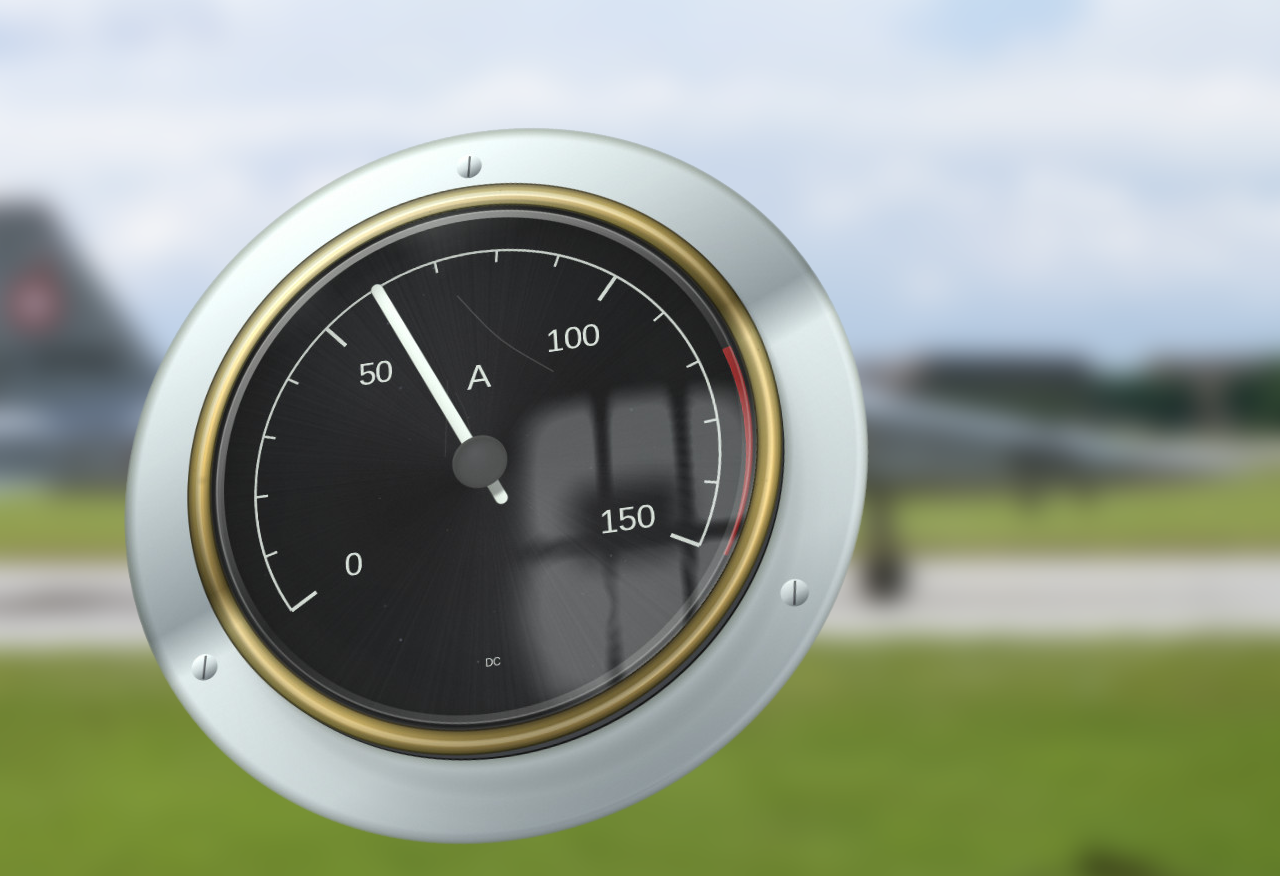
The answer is 60 A
